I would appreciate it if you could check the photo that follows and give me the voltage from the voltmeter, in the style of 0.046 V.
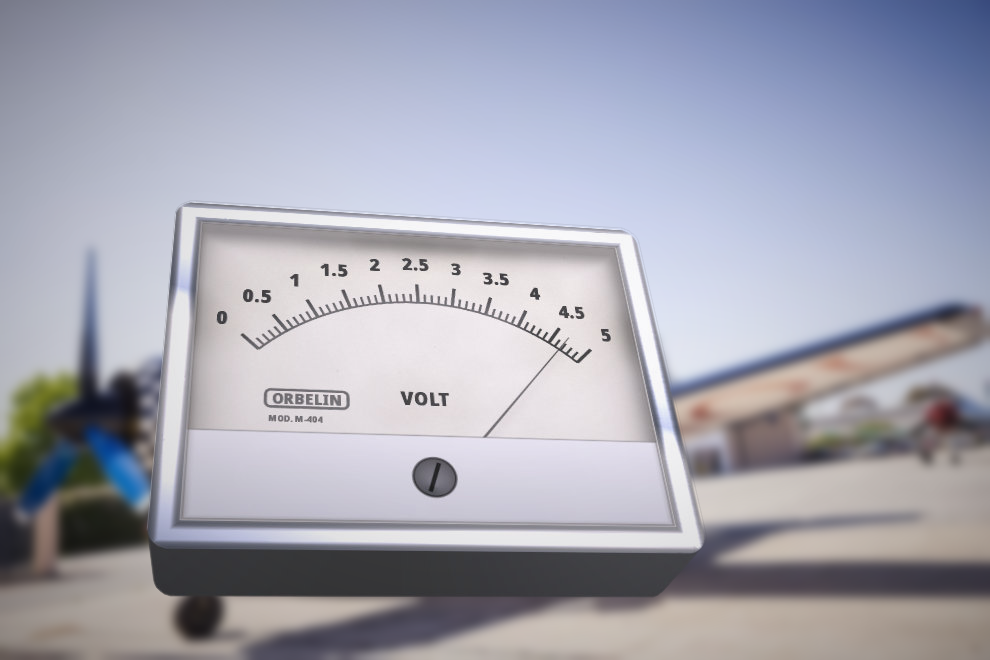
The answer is 4.7 V
